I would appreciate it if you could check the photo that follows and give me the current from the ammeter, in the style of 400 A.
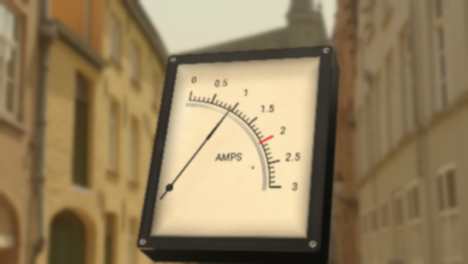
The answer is 1 A
